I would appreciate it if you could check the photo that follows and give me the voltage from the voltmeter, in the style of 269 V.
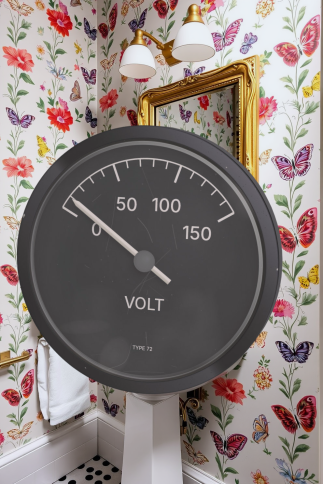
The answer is 10 V
